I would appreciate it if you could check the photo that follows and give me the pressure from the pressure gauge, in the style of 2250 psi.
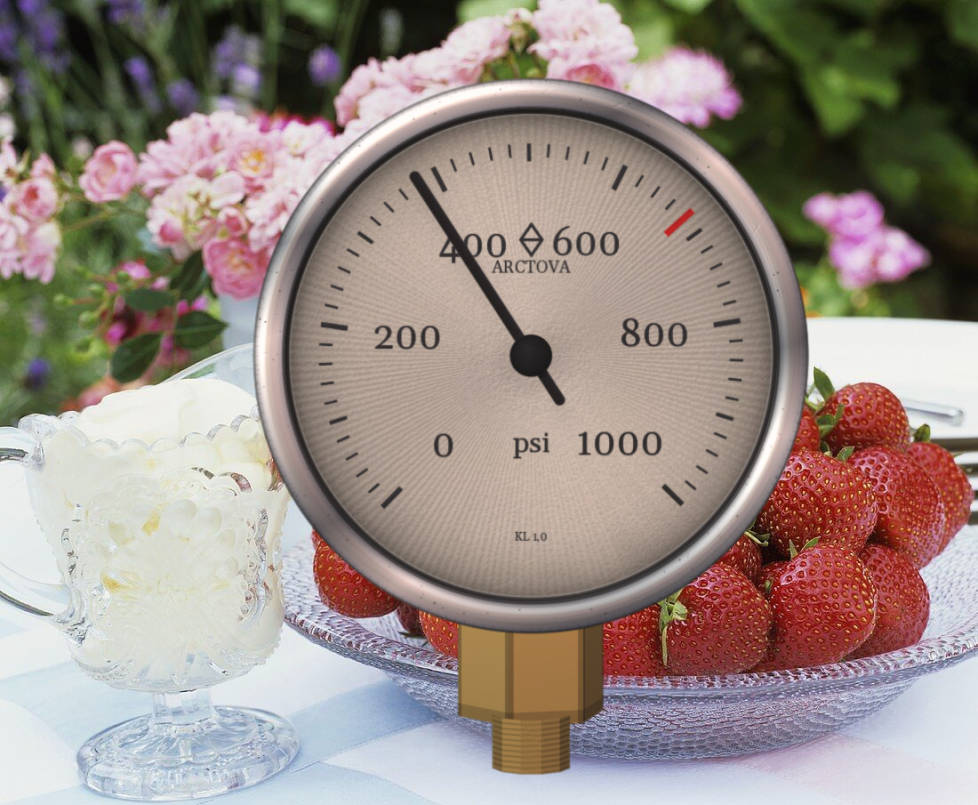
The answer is 380 psi
